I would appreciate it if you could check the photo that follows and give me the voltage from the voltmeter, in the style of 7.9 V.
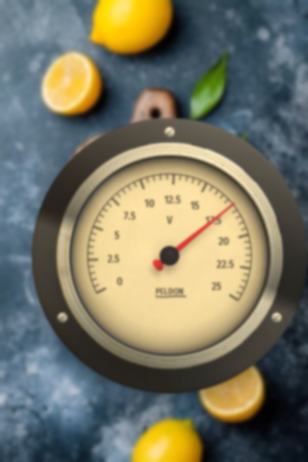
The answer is 17.5 V
